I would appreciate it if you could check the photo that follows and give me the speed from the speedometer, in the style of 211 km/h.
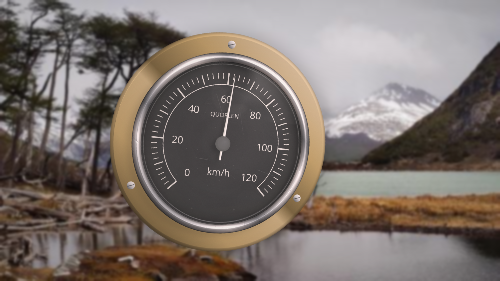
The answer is 62 km/h
